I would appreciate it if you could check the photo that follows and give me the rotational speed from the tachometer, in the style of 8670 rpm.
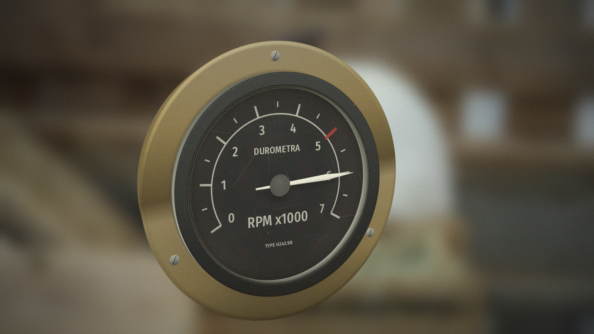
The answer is 6000 rpm
